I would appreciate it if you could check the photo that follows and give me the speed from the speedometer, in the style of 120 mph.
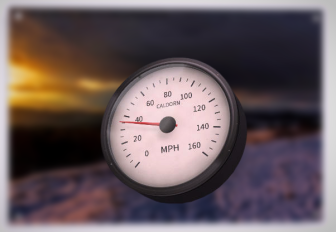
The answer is 35 mph
